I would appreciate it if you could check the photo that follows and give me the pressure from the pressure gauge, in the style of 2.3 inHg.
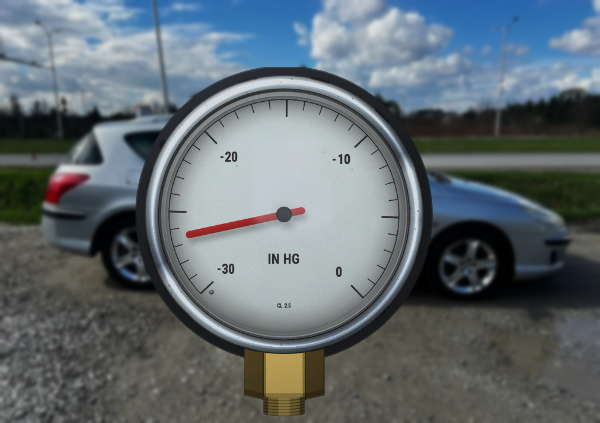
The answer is -26.5 inHg
